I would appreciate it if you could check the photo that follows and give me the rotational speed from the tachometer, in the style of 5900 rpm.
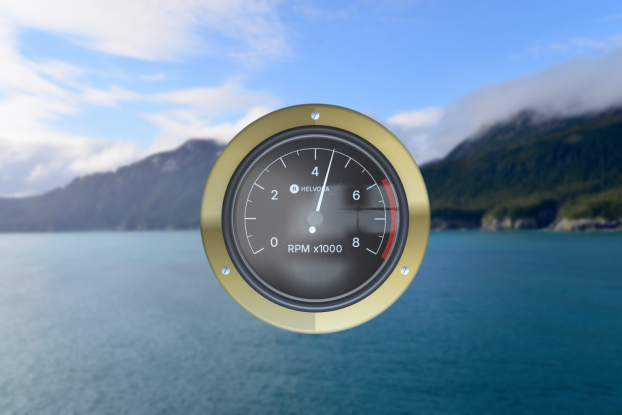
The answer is 4500 rpm
